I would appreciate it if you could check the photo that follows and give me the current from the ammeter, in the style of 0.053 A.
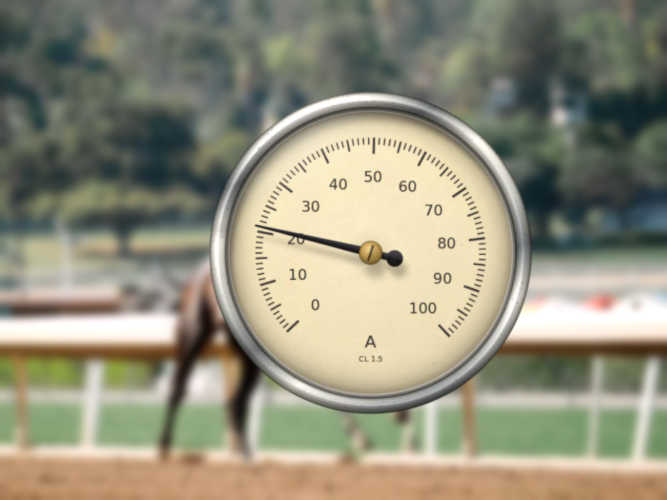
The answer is 21 A
